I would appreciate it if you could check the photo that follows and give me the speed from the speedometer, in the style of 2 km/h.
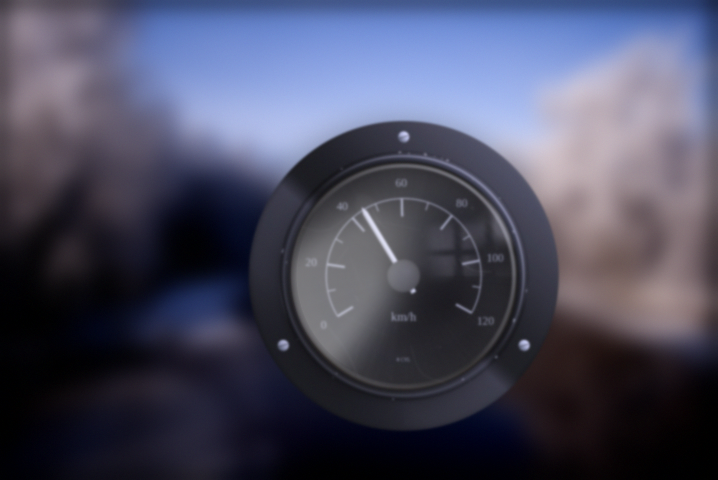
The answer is 45 km/h
